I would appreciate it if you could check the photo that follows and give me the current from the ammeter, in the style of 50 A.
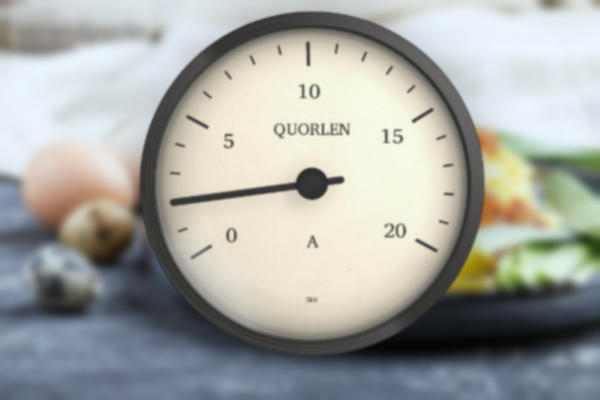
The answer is 2 A
